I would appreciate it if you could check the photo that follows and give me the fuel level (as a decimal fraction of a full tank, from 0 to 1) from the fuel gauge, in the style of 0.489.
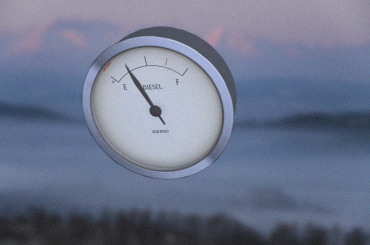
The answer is 0.25
